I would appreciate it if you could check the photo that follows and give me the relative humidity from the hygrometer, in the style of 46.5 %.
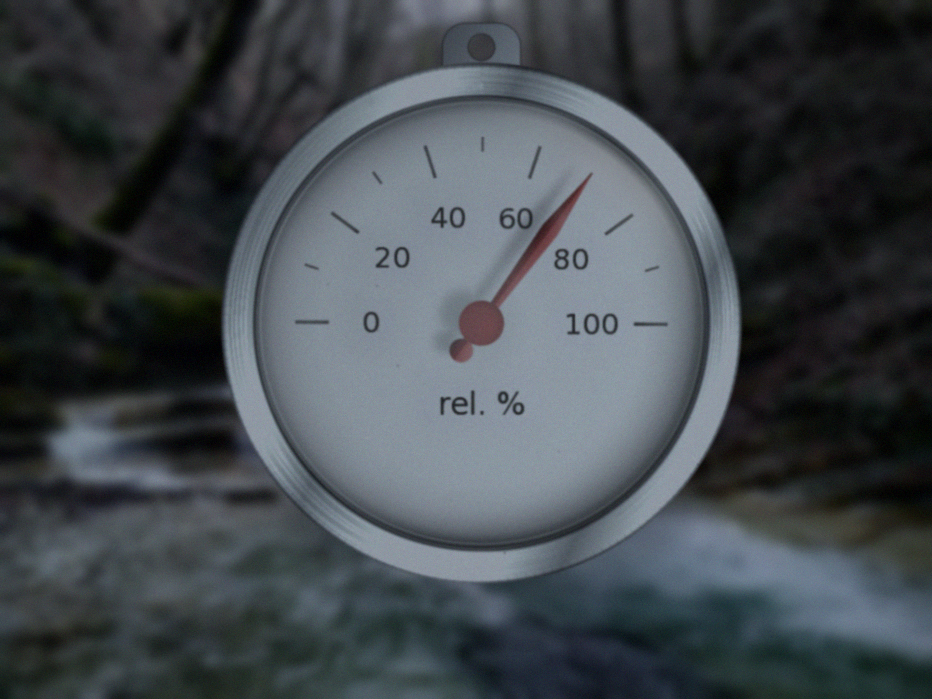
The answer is 70 %
